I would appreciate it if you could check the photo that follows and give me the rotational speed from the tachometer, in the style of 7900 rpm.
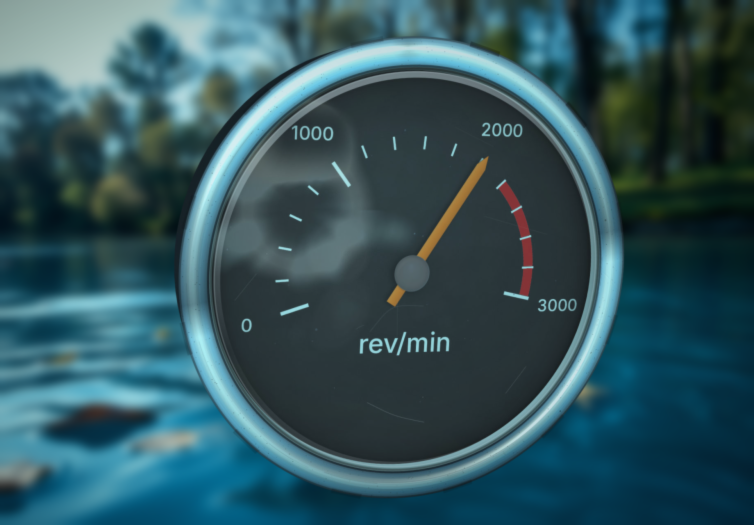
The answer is 2000 rpm
